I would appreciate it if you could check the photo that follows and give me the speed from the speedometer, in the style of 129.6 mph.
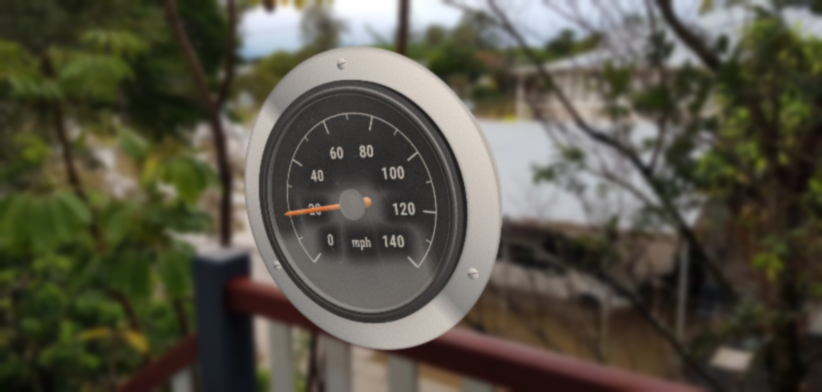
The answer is 20 mph
